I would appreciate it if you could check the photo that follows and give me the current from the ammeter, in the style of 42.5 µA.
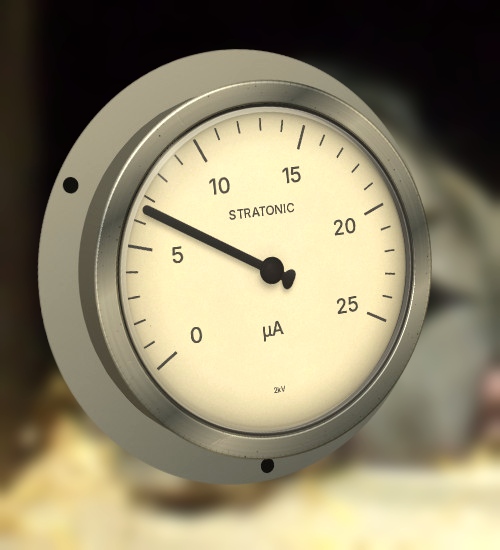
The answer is 6.5 µA
